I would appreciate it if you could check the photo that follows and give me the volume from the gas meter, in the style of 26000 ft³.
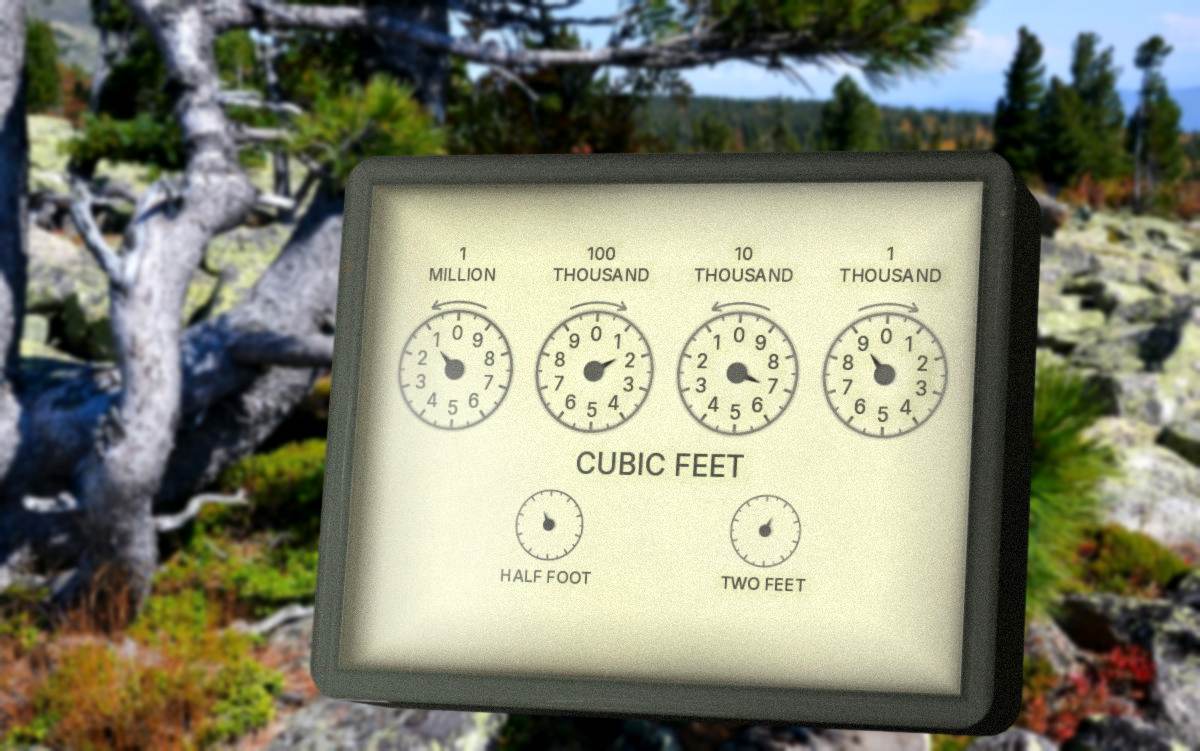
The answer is 116900 ft³
